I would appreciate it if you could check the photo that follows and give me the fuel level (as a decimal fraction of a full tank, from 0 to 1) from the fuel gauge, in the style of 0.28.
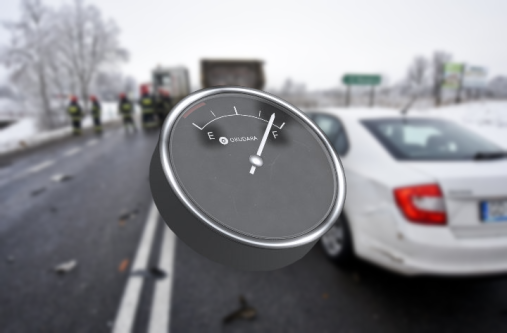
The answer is 0.875
